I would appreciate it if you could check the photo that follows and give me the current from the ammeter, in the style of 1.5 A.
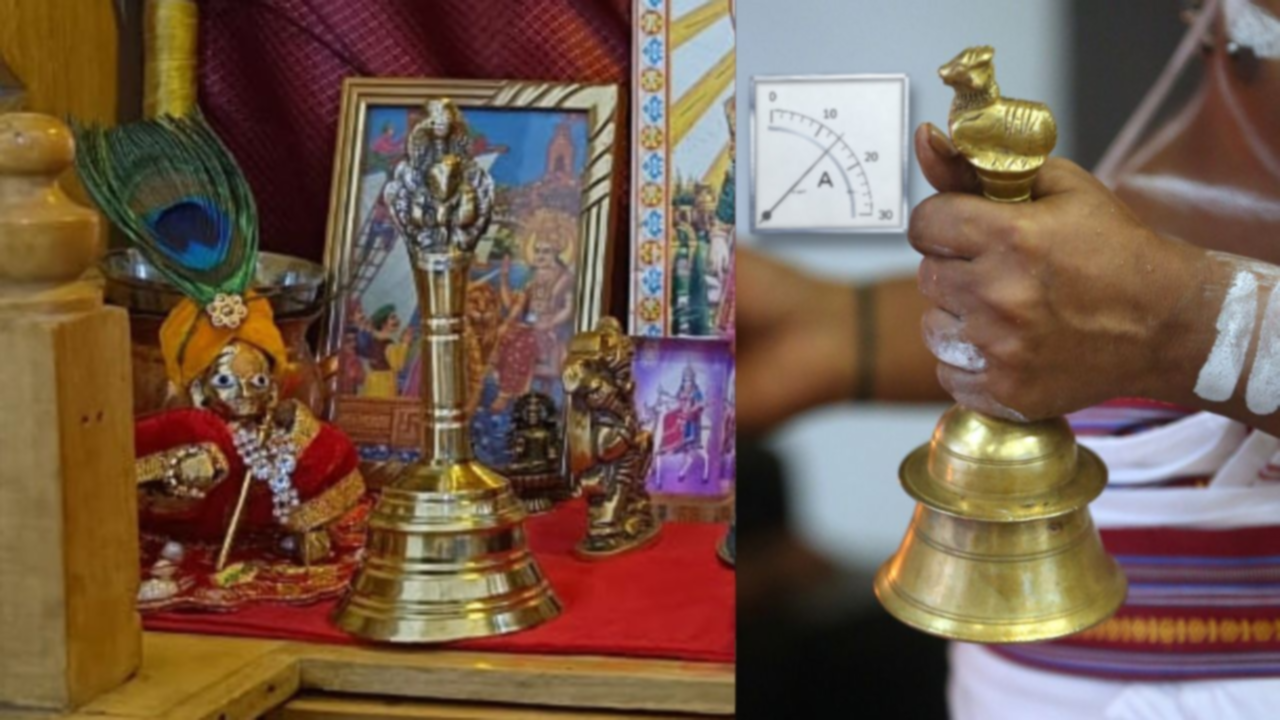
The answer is 14 A
